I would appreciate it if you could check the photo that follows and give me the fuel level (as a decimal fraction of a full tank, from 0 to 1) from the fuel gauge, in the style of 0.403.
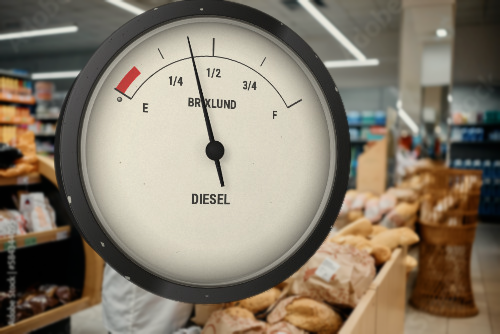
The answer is 0.375
